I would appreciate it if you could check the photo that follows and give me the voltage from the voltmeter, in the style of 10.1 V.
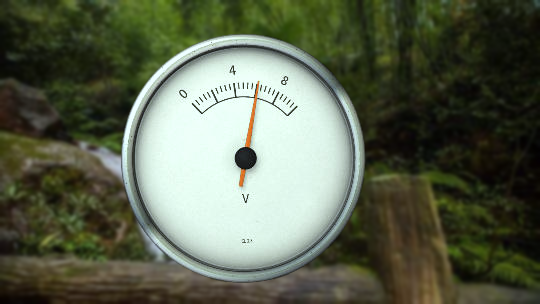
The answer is 6 V
